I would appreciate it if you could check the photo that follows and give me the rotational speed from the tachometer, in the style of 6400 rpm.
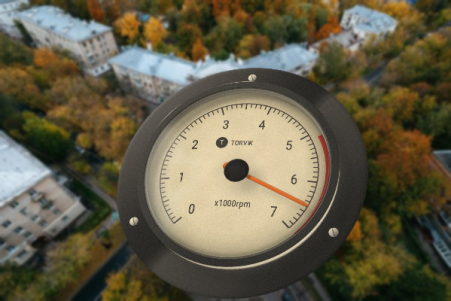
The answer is 6500 rpm
